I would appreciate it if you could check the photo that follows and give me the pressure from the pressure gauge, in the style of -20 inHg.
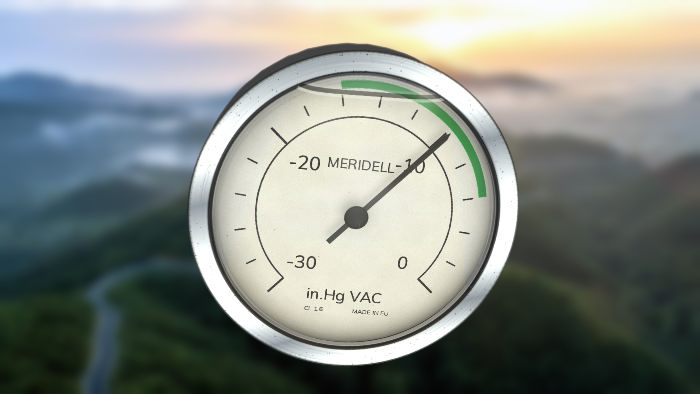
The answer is -10 inHg
